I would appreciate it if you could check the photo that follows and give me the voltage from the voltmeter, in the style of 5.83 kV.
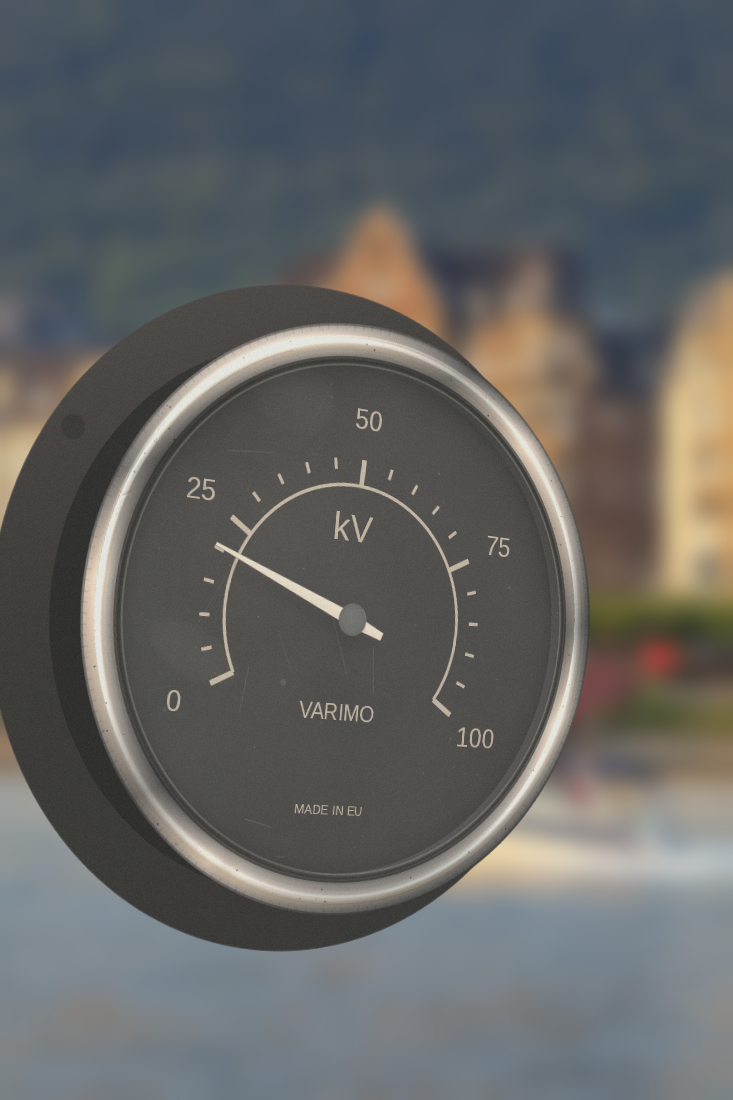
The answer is 20 kV
